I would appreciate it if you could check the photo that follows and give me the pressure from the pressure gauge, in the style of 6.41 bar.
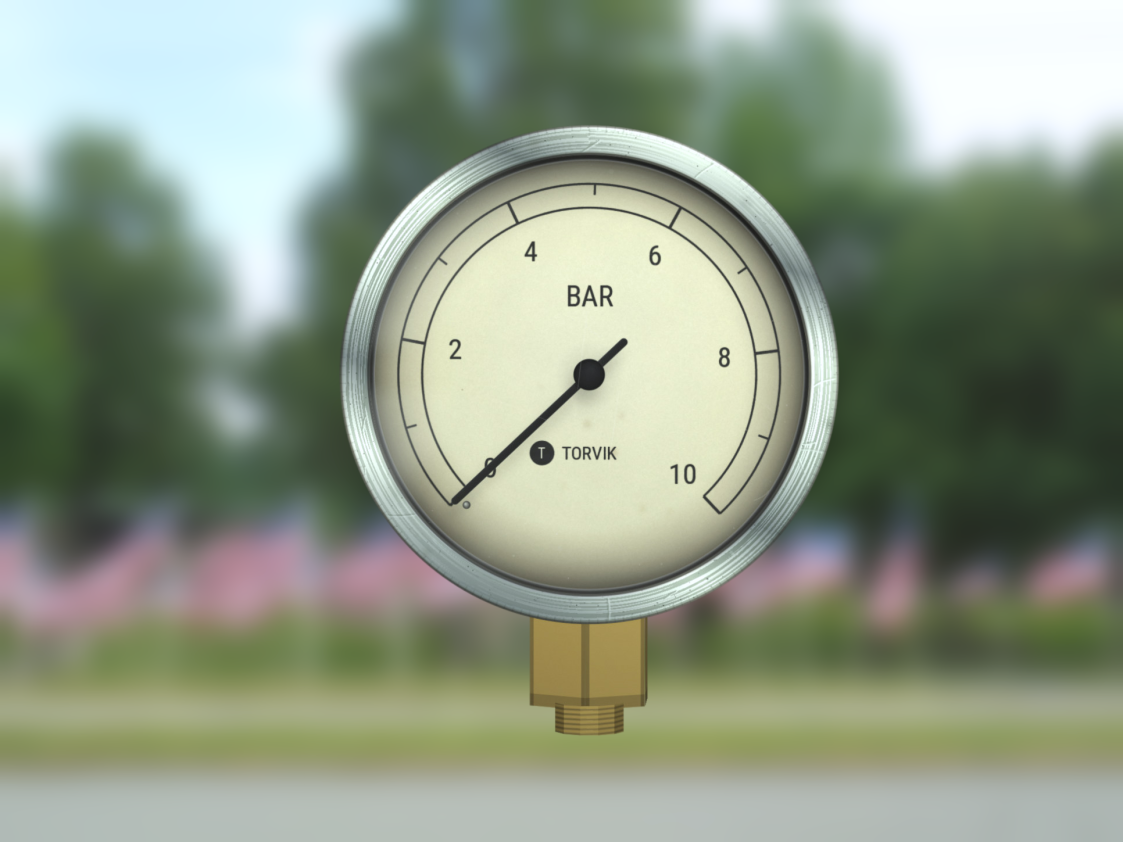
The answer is 0 bar
